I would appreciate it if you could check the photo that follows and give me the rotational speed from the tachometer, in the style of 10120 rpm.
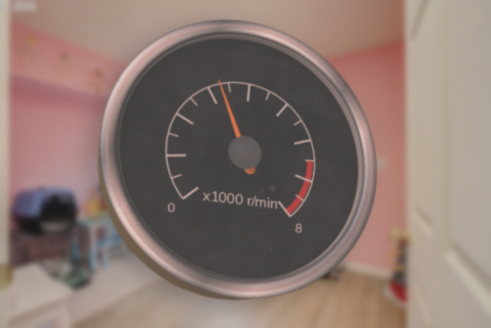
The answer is 3250 rpm
